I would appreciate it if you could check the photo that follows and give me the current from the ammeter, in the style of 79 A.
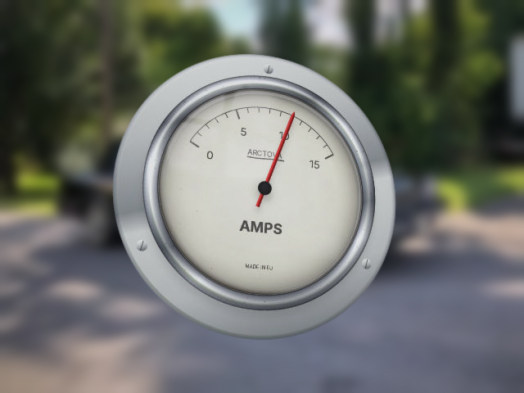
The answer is 10 A
